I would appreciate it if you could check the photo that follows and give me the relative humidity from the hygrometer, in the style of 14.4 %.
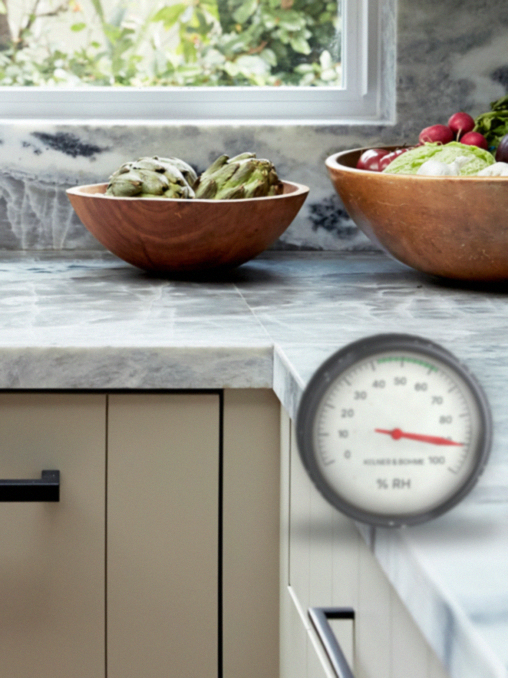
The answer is 90 %
